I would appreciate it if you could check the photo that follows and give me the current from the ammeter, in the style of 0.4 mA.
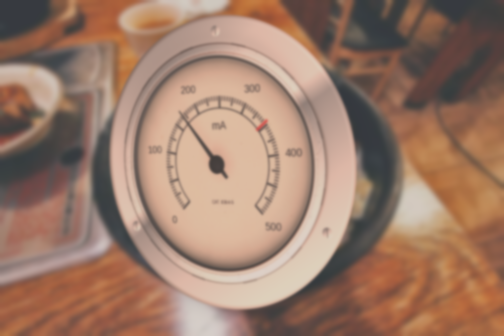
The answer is 175 mA
